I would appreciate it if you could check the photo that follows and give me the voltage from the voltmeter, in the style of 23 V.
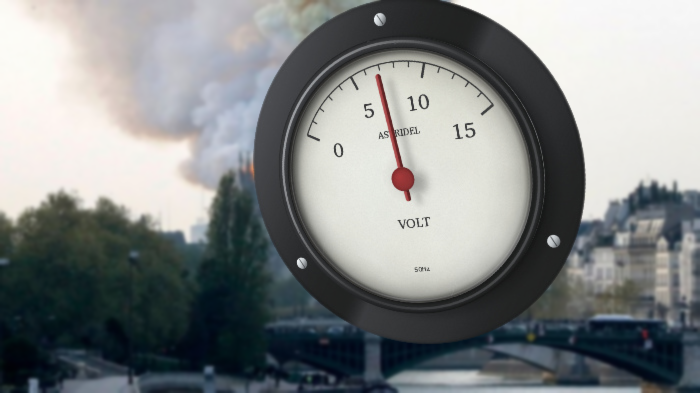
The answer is 7 V
